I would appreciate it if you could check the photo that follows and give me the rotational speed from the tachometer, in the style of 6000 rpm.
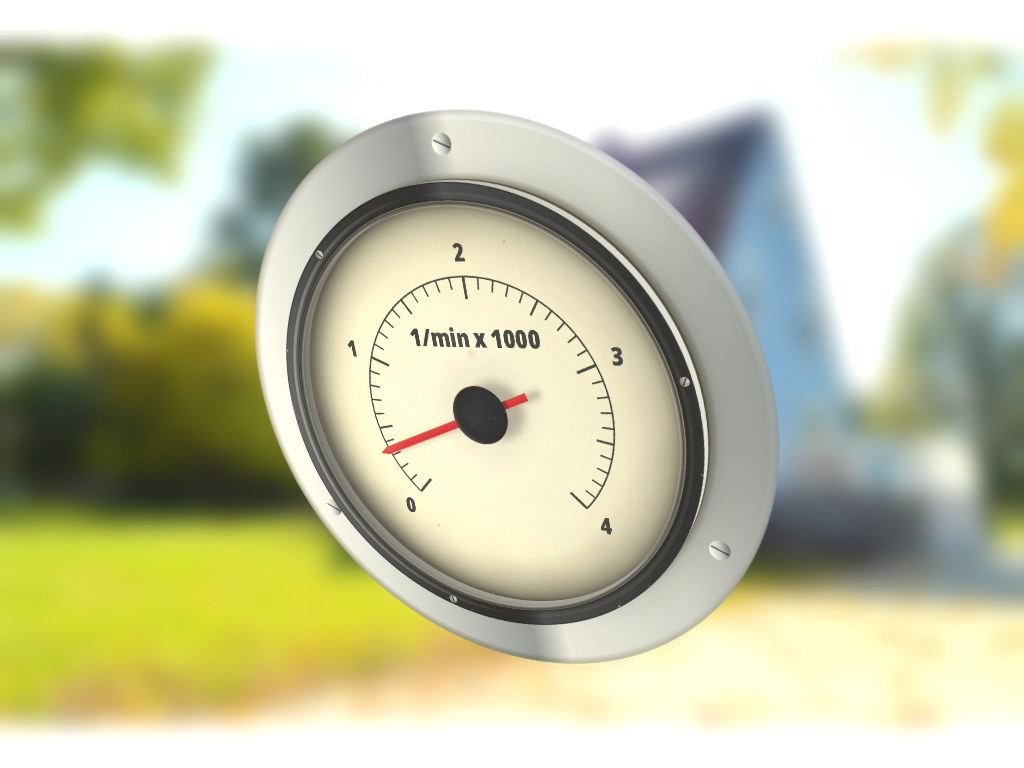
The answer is 350 rpm
